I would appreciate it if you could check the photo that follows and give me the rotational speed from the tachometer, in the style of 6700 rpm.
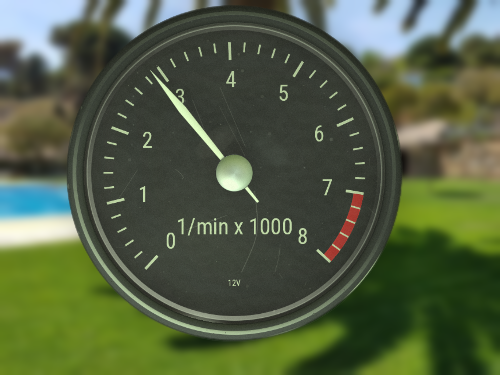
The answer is 2900 rpm
